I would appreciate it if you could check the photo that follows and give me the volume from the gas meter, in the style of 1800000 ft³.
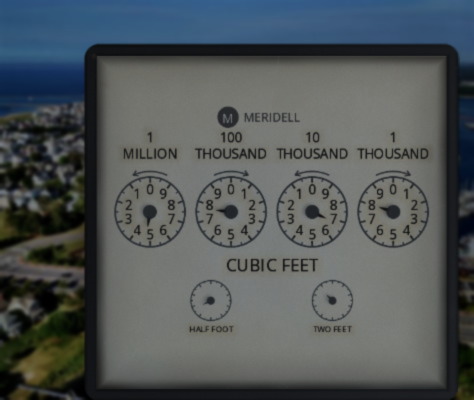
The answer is 476800 ft³
